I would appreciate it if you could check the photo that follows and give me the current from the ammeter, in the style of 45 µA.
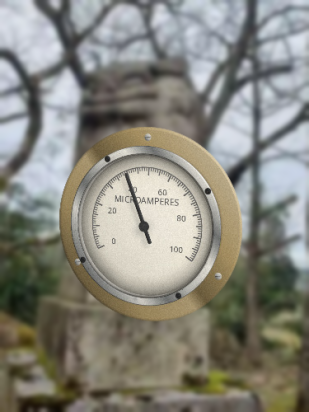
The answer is 40 µA
